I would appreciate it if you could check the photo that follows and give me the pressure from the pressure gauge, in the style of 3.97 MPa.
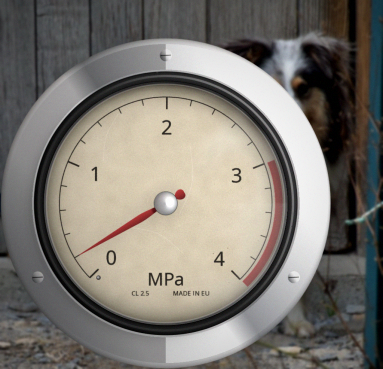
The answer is 0.2 MPa
